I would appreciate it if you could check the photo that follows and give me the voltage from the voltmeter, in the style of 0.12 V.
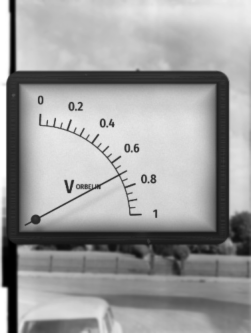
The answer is 0.7 V
